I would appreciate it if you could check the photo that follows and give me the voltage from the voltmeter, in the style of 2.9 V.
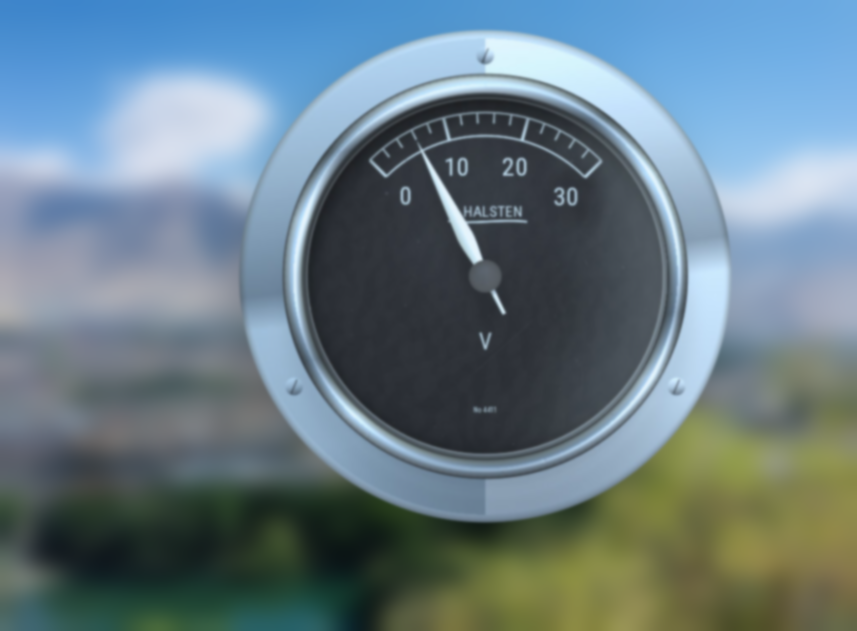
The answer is 6 V
